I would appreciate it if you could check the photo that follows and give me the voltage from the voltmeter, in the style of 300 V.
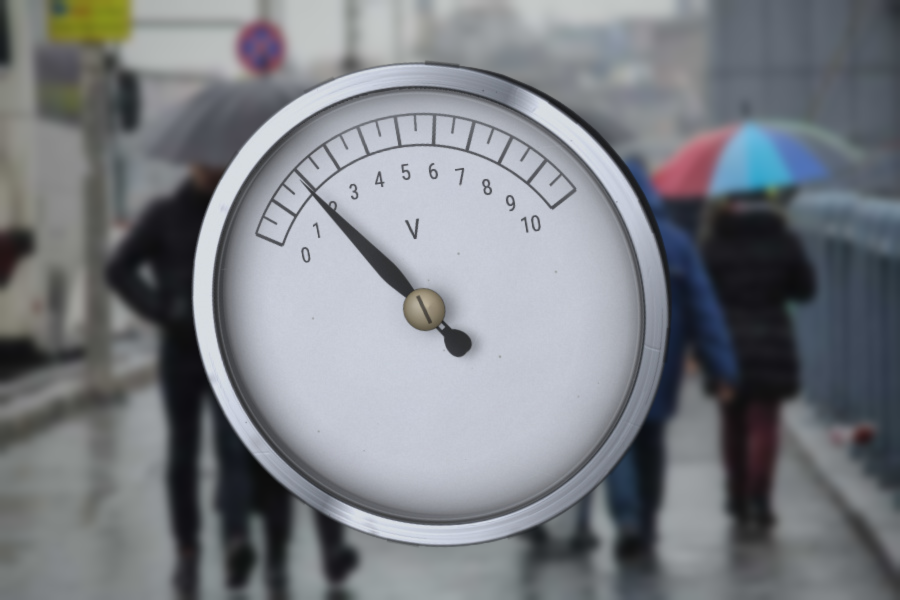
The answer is 2 V
